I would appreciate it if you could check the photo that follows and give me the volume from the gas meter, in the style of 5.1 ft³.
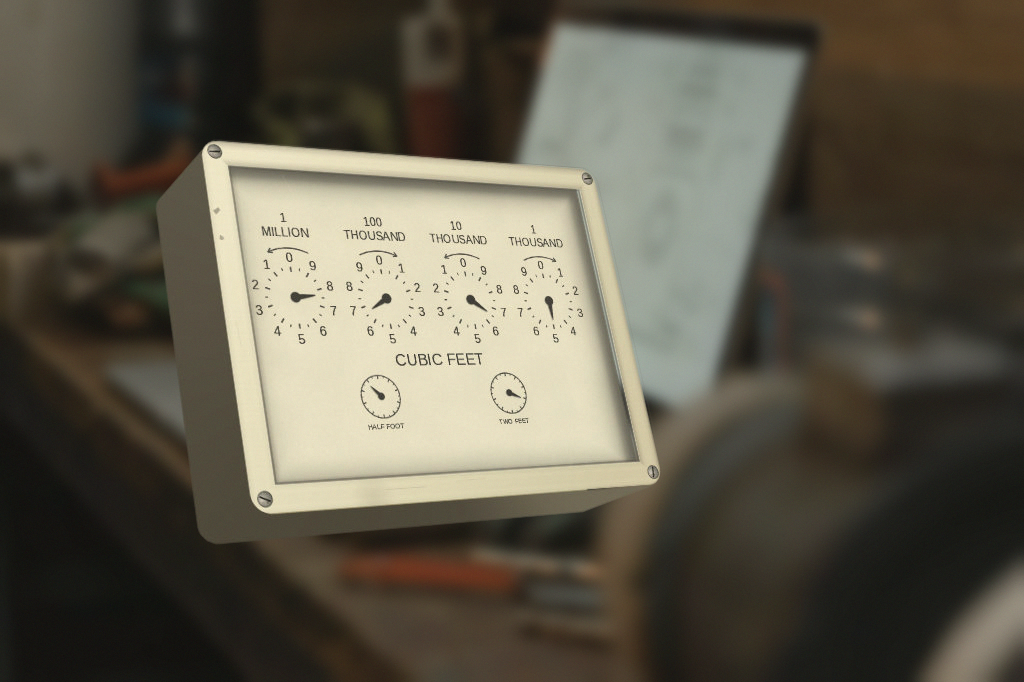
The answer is 766500 ft³
